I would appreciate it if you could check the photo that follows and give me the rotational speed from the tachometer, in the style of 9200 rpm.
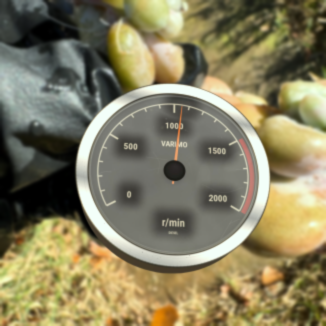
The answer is 1050 rpm
